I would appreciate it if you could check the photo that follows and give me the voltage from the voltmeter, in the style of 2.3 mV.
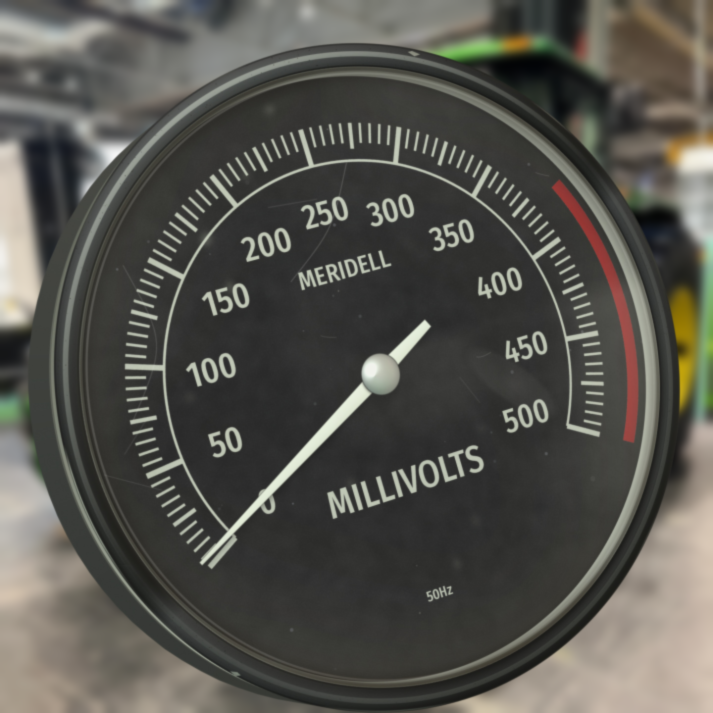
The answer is 5 mV
